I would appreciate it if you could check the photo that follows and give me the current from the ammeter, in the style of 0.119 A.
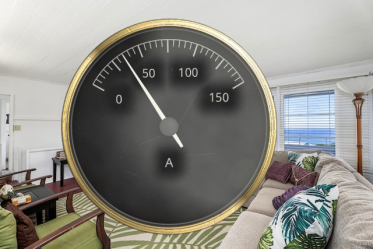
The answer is 35 A
